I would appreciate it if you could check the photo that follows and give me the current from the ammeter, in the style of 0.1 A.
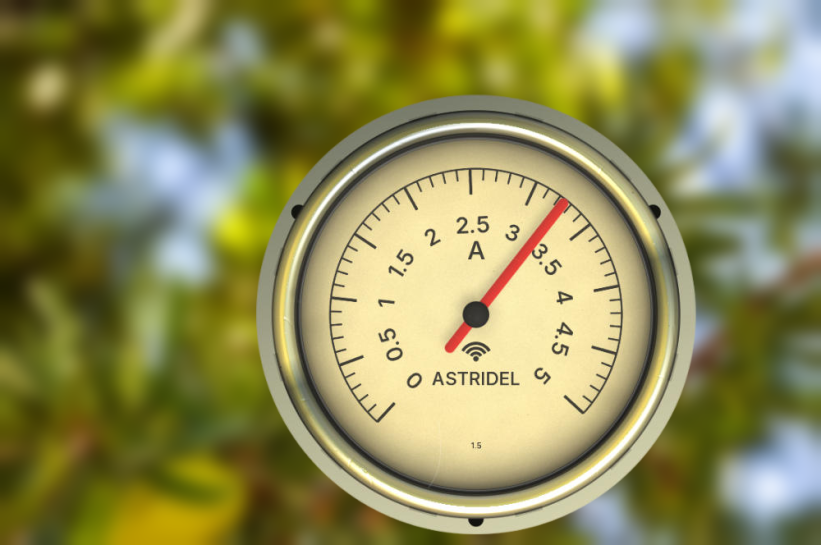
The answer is 3.25 A
